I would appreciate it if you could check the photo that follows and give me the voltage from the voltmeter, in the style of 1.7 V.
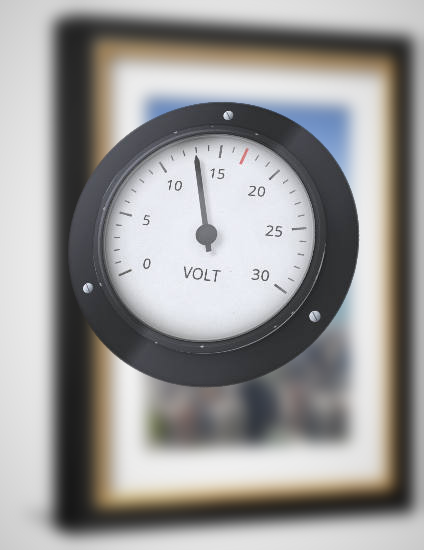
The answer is 13 V
